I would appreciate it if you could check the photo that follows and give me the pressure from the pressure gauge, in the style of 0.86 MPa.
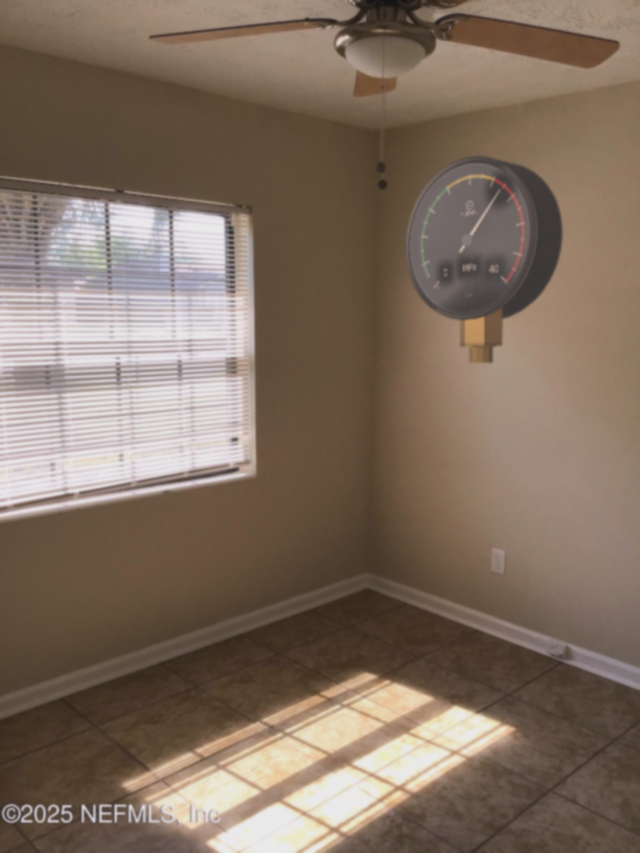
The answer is 26 MPa
